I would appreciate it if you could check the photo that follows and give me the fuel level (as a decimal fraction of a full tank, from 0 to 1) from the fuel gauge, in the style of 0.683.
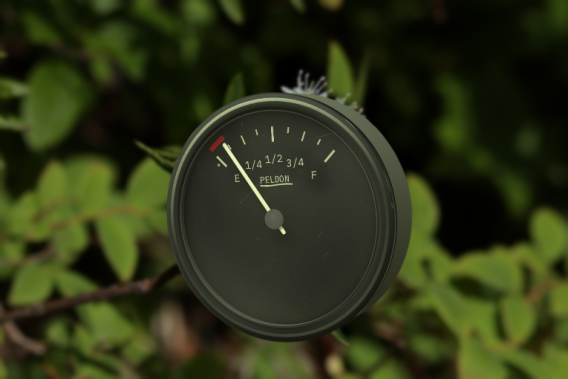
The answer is 0.125
